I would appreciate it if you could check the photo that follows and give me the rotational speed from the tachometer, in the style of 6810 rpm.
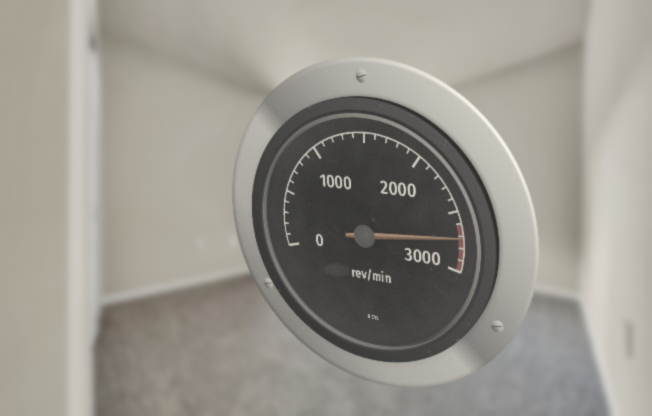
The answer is 2700 rpm
